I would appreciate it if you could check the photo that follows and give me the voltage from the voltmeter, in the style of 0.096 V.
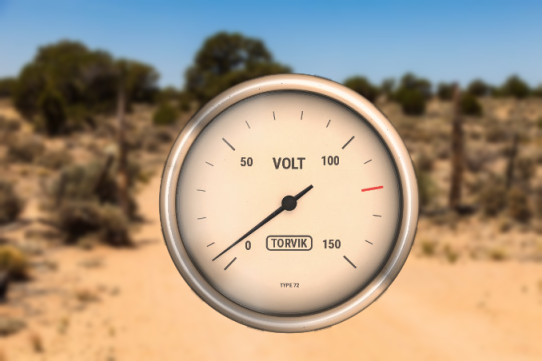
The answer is 5 V
